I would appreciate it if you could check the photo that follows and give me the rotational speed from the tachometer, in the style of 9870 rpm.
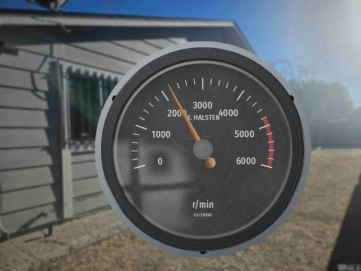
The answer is 2200 rpm
